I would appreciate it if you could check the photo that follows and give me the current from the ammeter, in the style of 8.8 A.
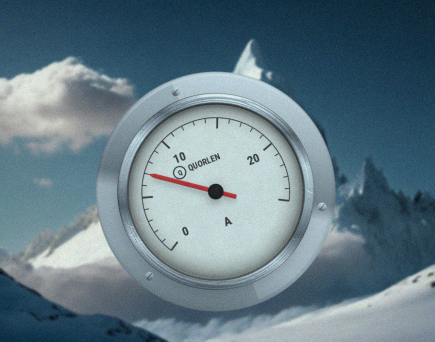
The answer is 7 A
